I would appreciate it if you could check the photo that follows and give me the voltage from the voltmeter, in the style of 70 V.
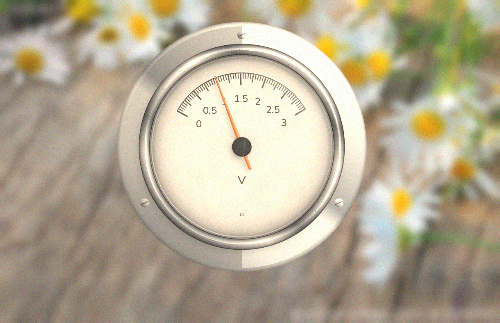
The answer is 1 V
